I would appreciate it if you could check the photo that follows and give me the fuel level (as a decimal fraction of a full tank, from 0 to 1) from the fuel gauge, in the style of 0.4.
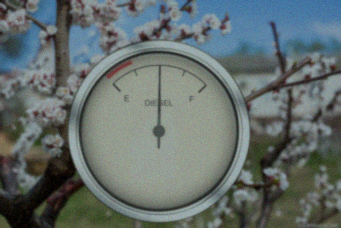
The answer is 0.5
